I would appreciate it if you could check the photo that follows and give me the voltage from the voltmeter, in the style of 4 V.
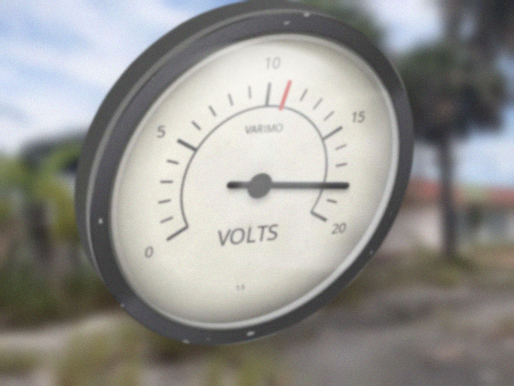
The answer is 18 V
